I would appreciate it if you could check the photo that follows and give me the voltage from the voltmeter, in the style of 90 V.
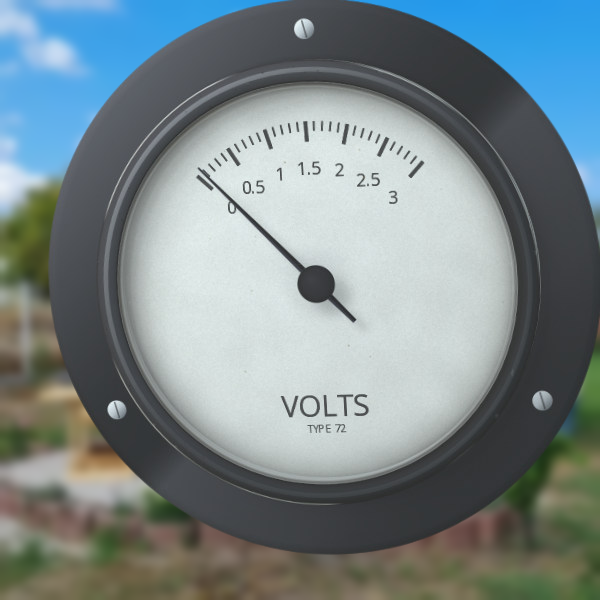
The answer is 0.1 V
